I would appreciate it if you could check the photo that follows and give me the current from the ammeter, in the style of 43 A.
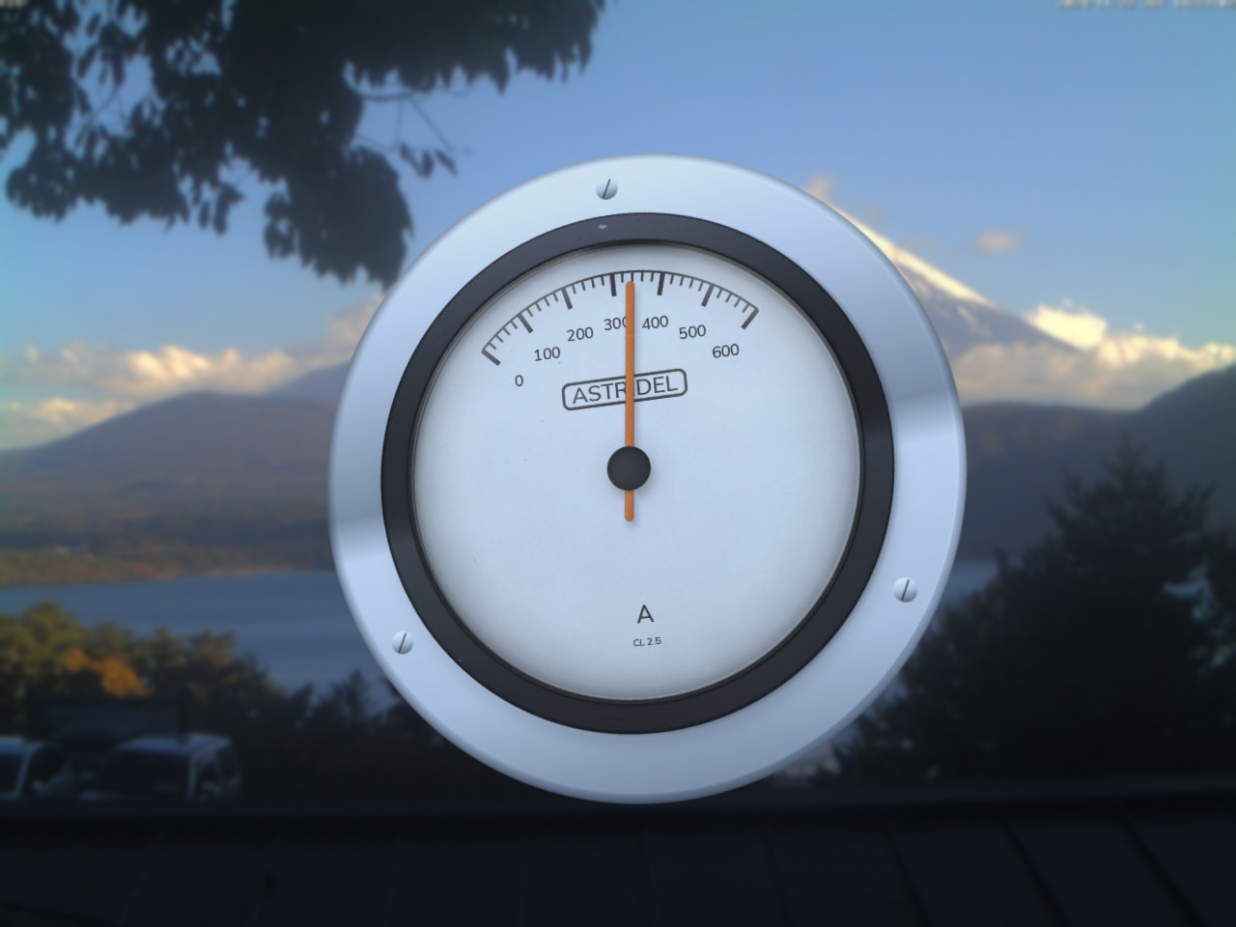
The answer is 340 A
